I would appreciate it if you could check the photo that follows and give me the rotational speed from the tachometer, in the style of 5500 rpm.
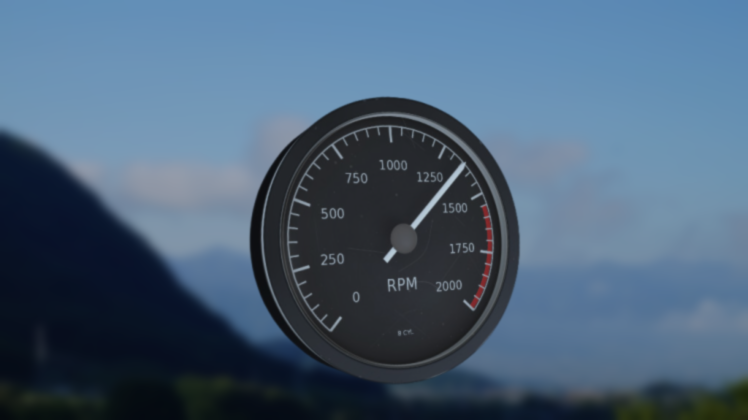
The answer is 1350 rpm
